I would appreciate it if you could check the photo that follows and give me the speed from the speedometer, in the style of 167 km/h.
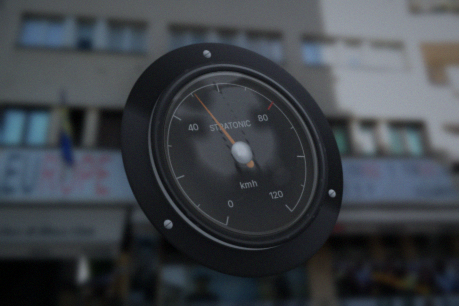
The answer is 50 km/h
